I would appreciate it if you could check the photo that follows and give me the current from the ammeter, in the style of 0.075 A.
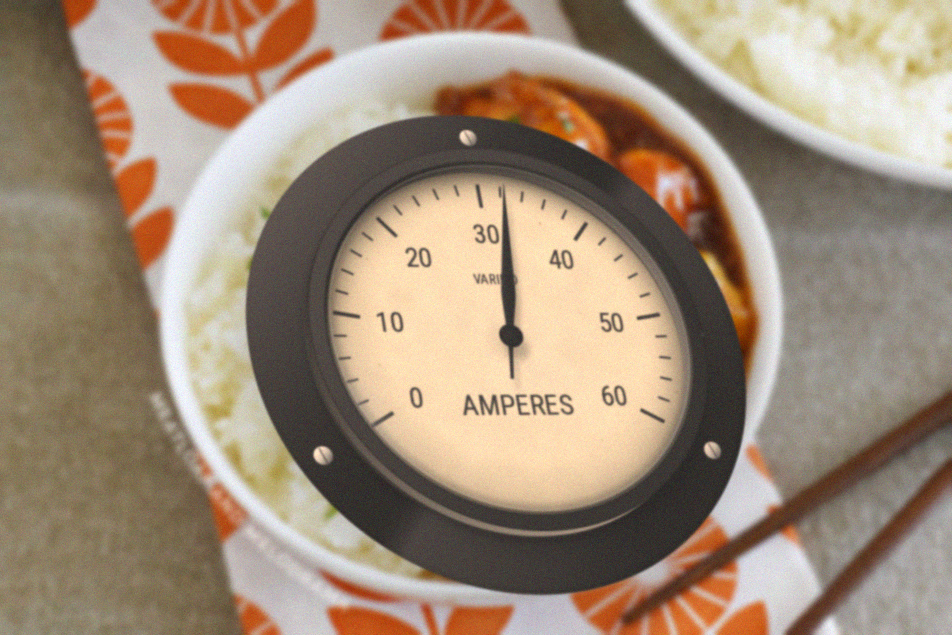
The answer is 32 A
